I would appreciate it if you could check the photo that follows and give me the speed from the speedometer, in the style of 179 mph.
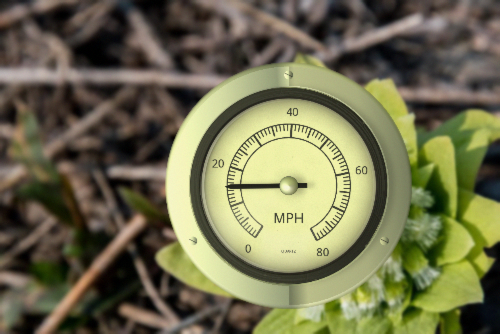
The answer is 15 mph
